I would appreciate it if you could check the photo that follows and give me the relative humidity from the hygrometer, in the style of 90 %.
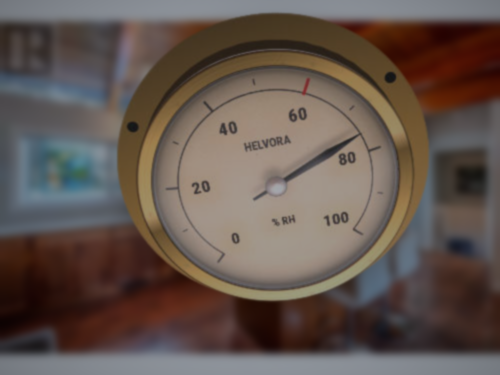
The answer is 75 %
